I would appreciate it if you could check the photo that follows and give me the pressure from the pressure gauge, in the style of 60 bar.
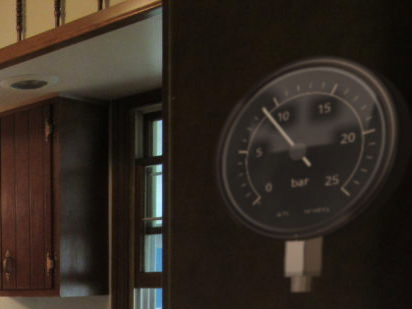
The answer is 9 bar
